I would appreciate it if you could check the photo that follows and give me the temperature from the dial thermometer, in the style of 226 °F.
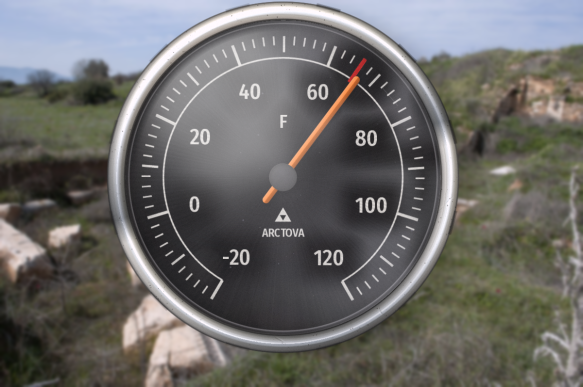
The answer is 67 °F
